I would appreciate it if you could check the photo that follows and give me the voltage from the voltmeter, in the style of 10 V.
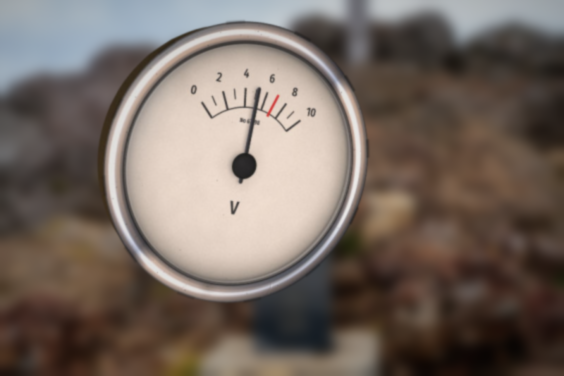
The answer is 5 V
